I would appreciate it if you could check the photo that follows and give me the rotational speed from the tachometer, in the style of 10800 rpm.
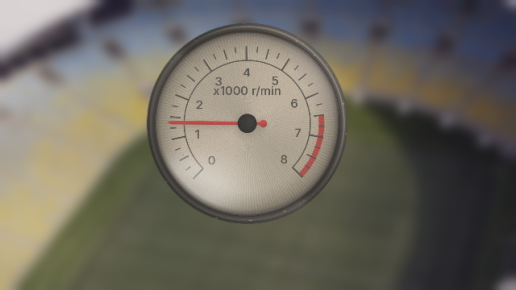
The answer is 1375 rpm
